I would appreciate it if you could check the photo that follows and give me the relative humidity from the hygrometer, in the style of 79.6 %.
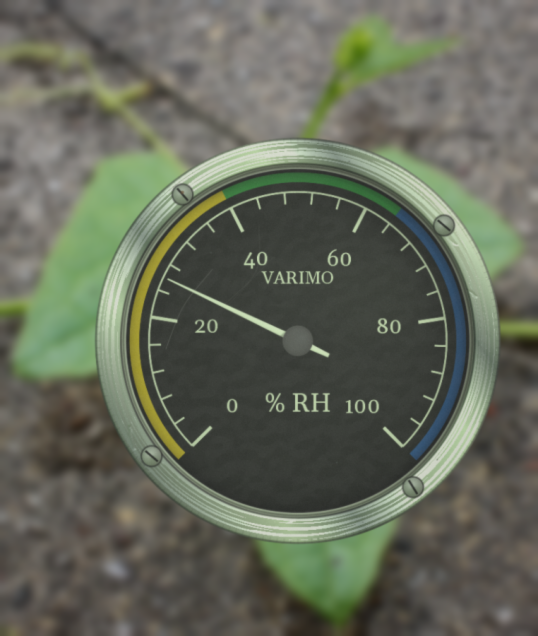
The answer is 26 %
